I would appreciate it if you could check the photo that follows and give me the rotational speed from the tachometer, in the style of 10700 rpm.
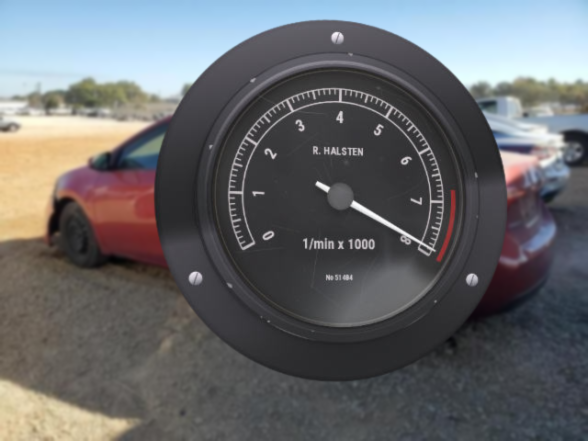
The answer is 7900 rpm
